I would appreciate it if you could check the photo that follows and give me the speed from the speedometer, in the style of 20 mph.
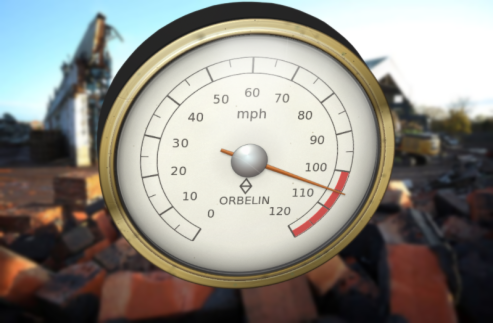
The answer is 105 mph
